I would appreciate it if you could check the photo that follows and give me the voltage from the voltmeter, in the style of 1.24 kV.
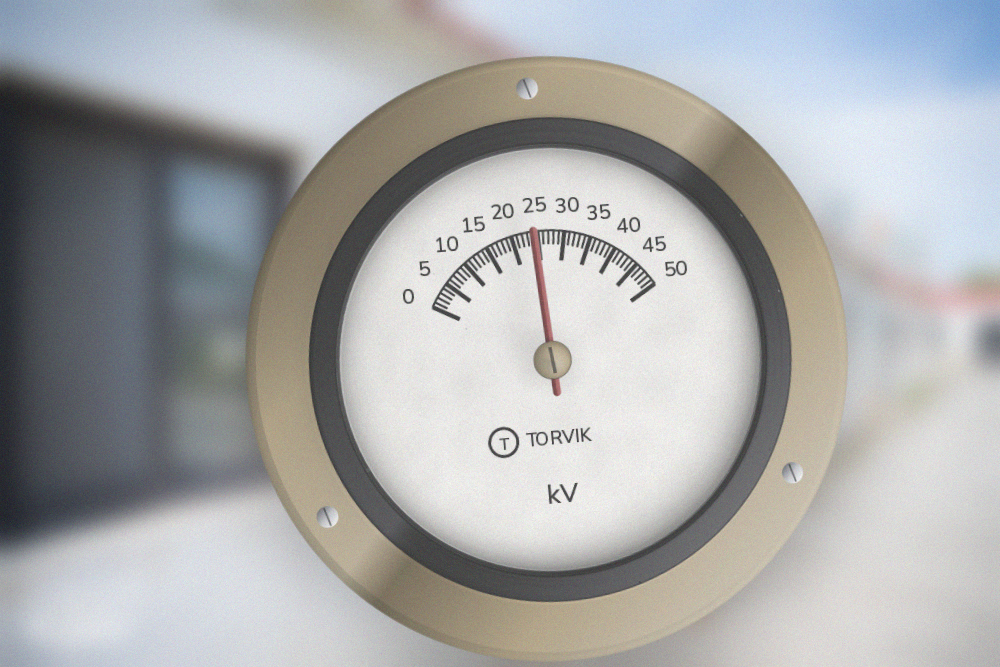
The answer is 24 kV
